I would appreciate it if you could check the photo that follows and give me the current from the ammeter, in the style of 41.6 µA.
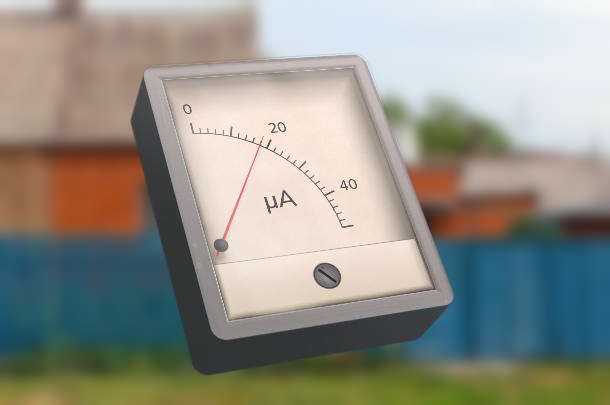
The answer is 18 µA
